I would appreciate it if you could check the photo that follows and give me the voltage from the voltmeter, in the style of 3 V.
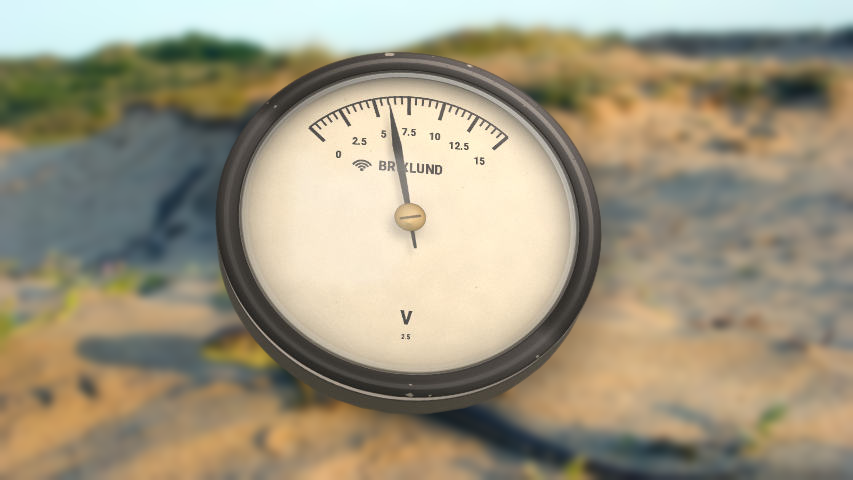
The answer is 6 V
